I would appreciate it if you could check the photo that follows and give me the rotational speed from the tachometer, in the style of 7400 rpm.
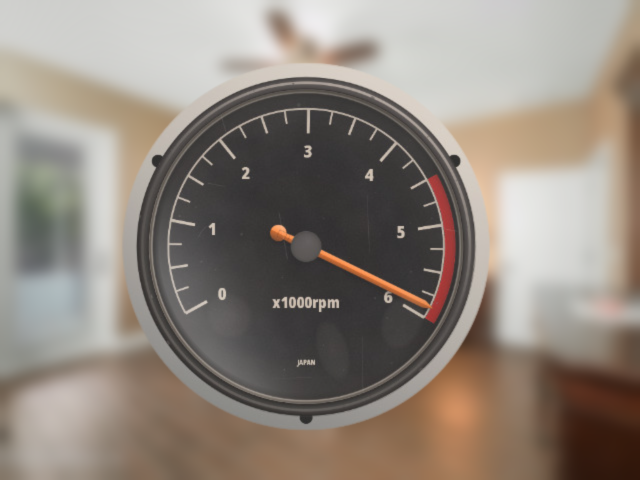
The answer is 5875 rpm
